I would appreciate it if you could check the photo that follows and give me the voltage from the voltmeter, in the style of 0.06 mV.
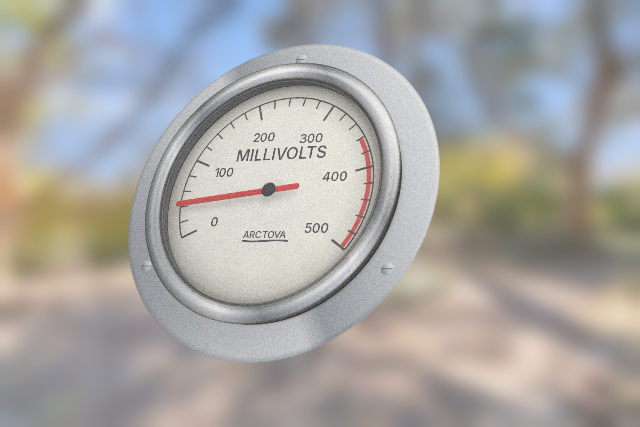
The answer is 40 mV
